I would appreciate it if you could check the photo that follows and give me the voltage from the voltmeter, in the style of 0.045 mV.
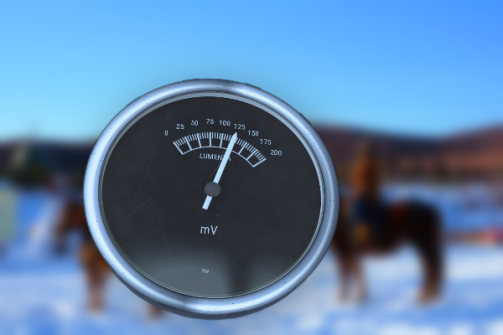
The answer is 125 mV
